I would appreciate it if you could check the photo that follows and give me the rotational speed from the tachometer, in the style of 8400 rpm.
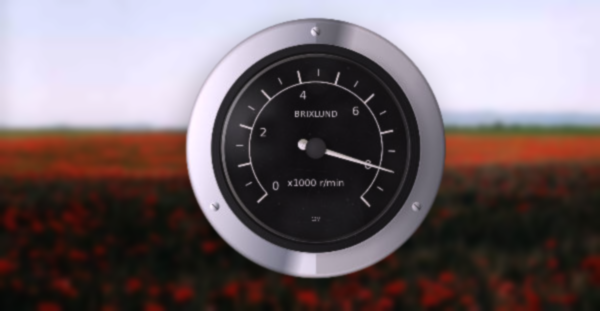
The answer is 8000 rpm
